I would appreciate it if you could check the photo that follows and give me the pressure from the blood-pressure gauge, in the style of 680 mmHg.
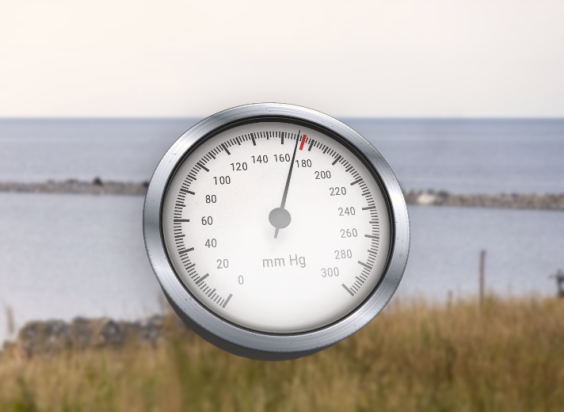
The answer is 170 mmHg
